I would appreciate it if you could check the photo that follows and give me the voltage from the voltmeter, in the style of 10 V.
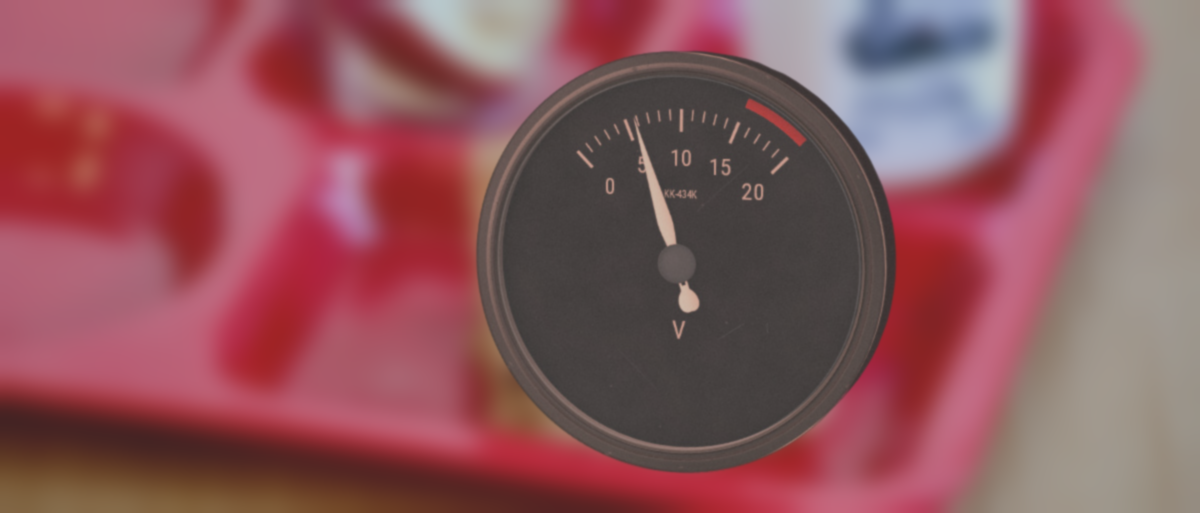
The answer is 6 V
